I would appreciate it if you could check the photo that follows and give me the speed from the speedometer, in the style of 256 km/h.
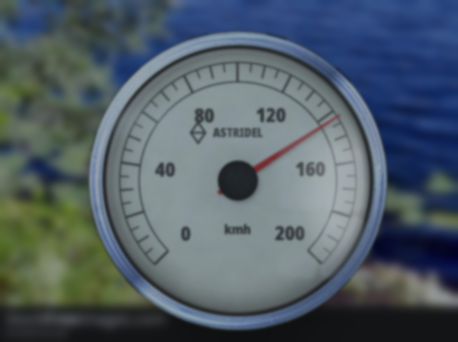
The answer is 142.5 km/h
